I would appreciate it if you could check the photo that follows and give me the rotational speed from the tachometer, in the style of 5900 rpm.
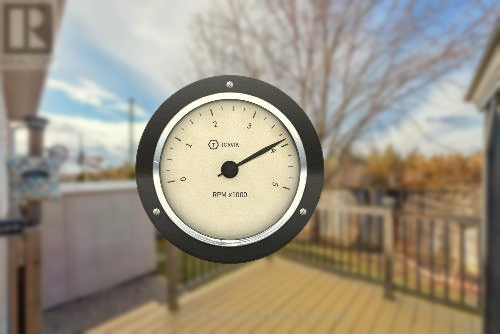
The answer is 3875 rpm
